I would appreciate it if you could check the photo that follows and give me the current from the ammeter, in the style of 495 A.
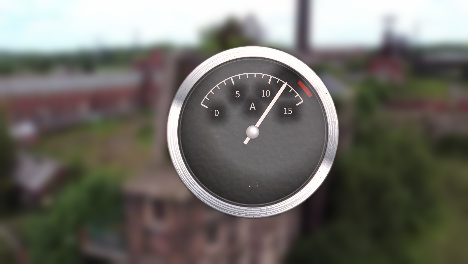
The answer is 12 A
